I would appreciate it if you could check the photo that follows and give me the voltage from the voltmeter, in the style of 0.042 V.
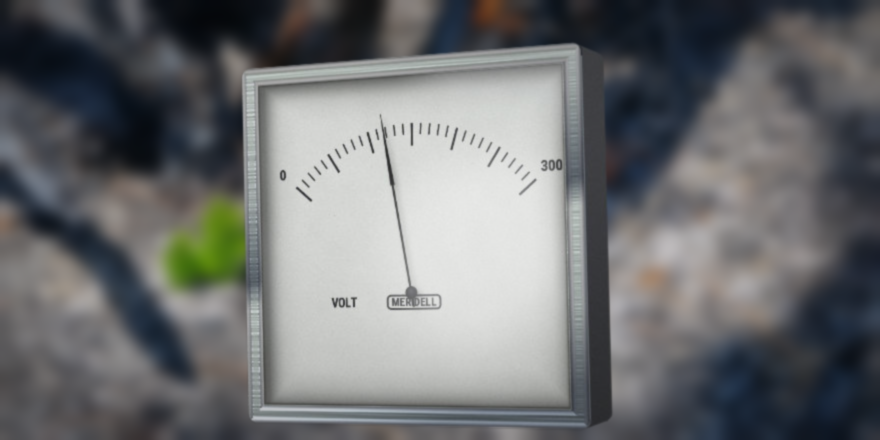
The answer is 120 V
